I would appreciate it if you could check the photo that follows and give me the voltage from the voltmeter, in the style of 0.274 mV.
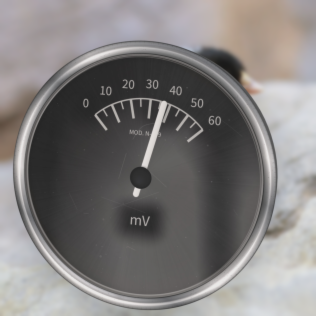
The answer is 37.5 mV
